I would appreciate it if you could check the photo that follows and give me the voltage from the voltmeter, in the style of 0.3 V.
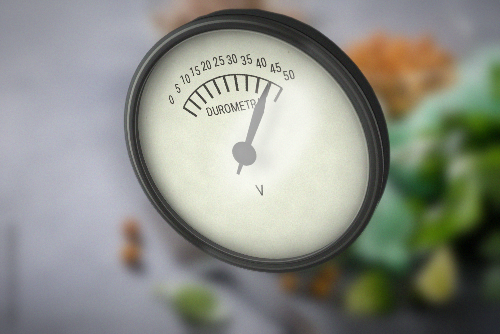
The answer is 45 V
